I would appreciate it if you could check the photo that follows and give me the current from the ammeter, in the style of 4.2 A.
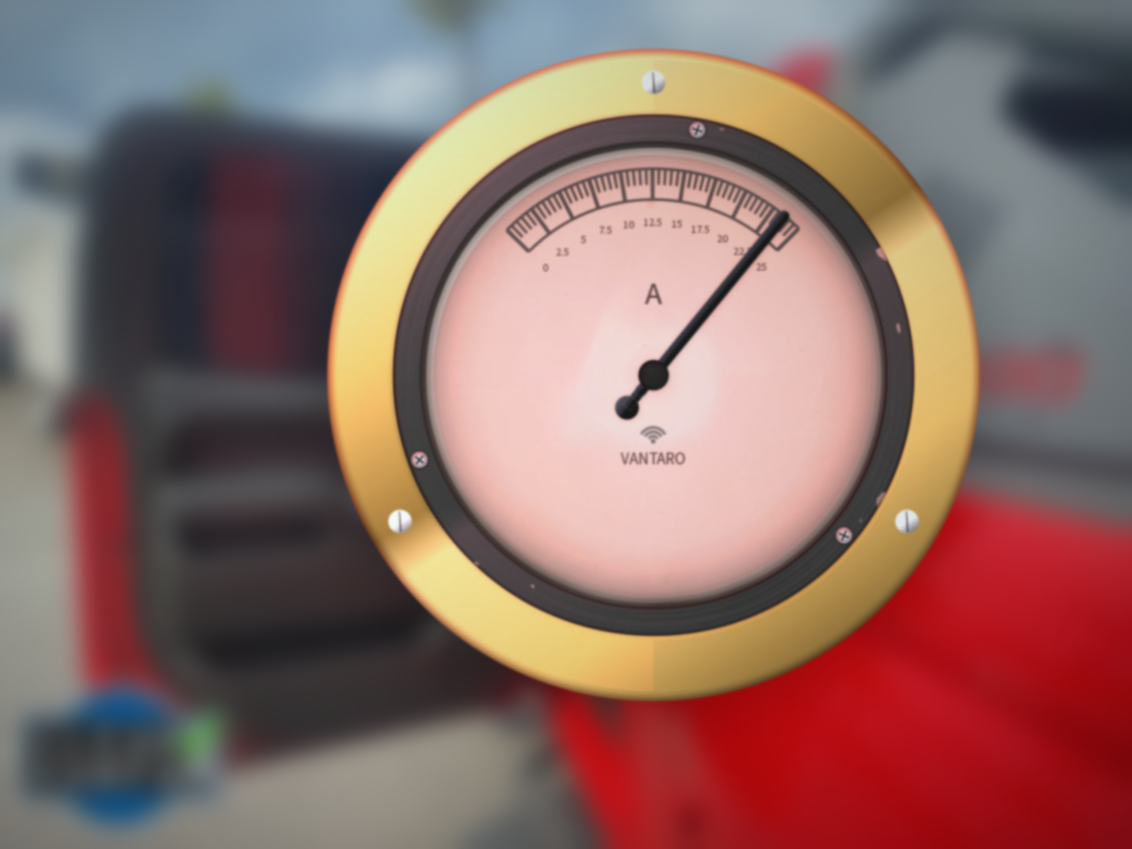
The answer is 23.5 A
